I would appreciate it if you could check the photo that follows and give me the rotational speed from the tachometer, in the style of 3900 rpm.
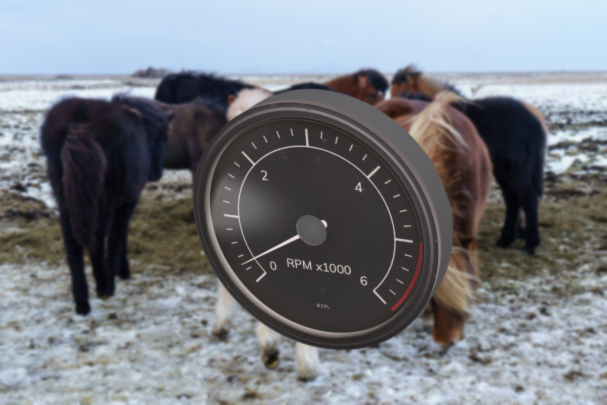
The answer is 300 rpm
